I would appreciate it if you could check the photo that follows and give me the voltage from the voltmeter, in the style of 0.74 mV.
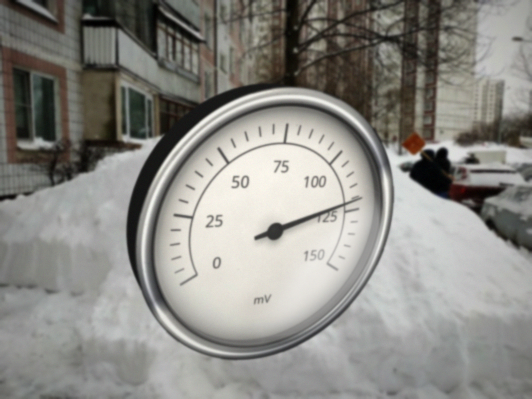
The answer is 120 mV
